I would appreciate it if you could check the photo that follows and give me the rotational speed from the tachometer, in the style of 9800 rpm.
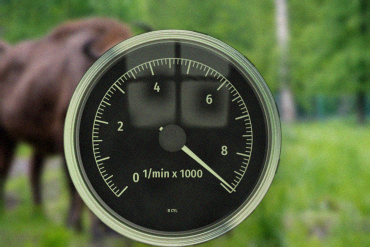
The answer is 8900 rpm
